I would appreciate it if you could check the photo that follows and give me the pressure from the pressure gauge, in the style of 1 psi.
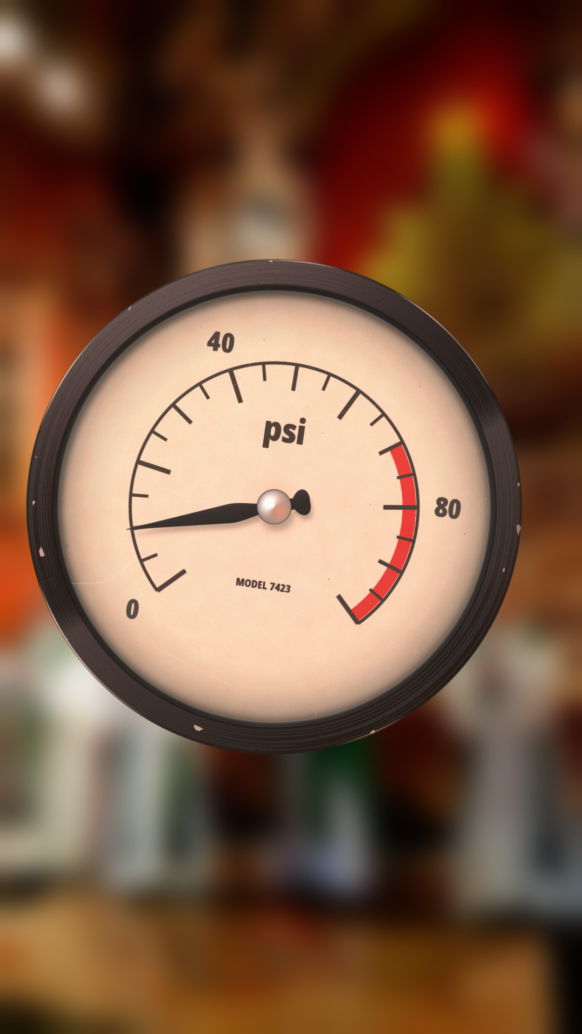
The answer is 10 psi
